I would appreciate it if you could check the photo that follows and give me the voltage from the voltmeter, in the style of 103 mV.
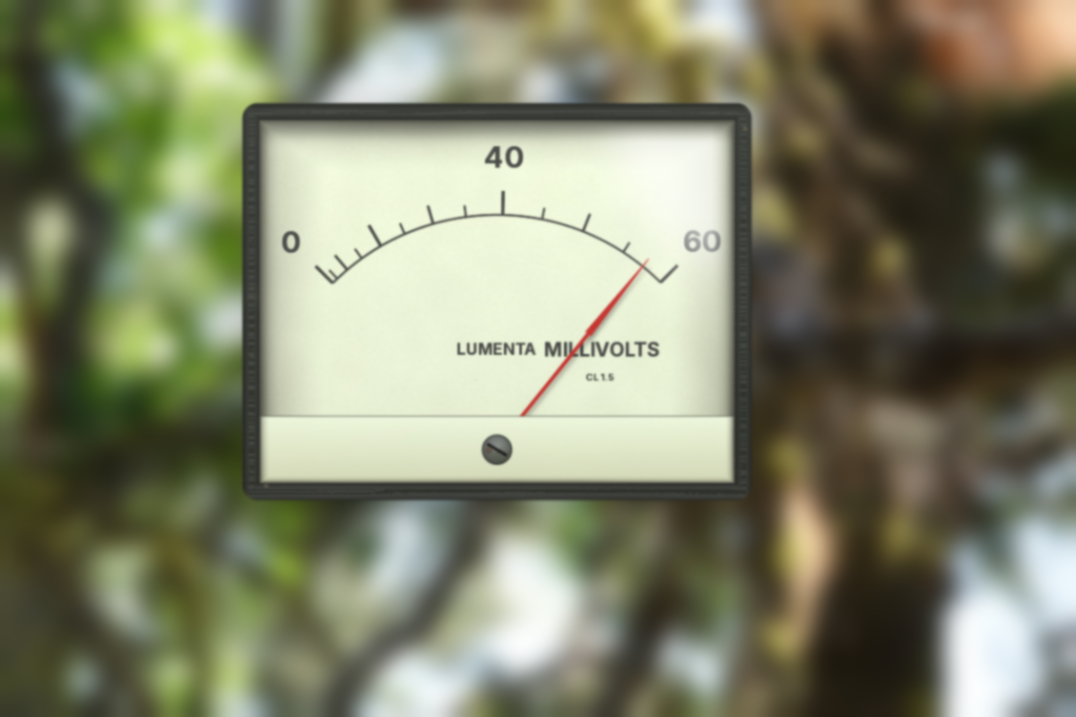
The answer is 57.5 mV
